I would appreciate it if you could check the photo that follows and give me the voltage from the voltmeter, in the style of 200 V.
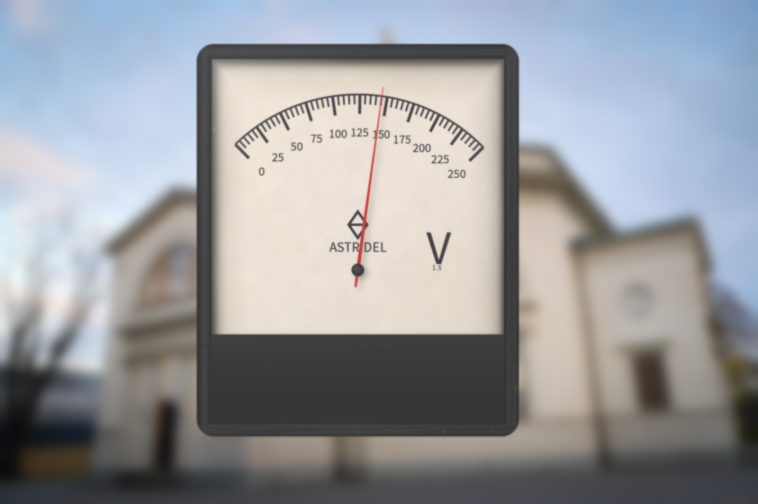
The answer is 145 V
